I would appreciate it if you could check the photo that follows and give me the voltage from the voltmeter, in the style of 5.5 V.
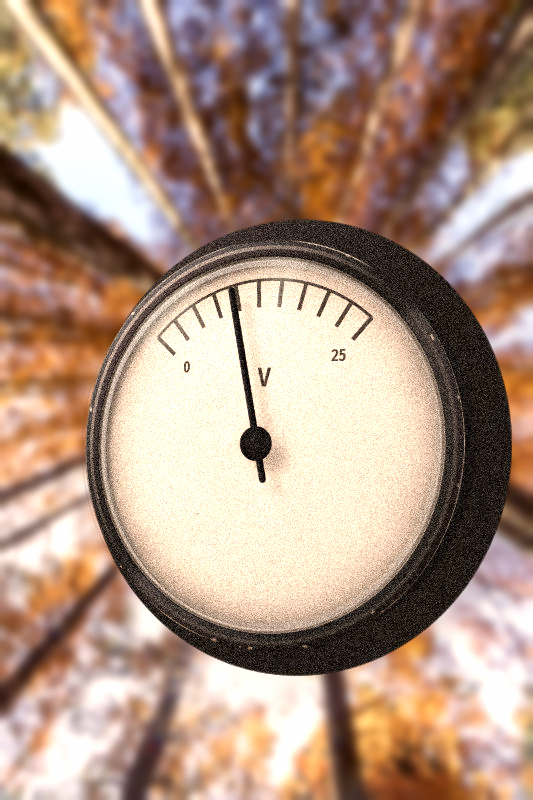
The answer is 10 V
